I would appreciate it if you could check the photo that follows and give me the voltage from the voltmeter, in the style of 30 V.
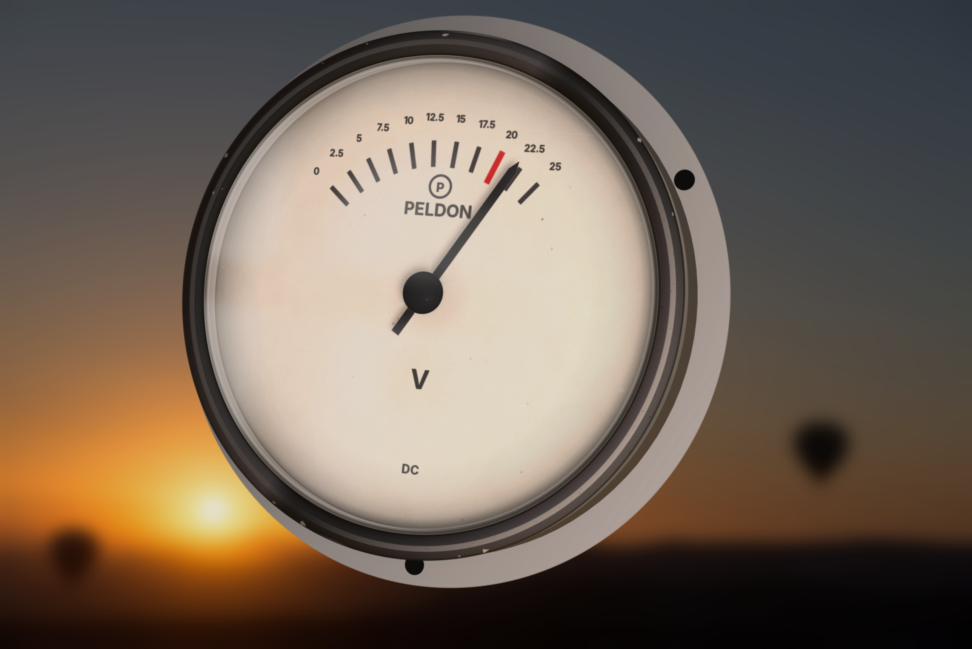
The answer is 22.5 V
